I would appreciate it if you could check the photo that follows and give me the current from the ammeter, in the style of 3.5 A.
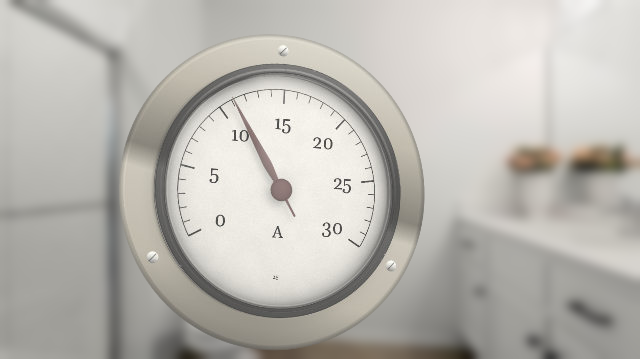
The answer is 11 A
